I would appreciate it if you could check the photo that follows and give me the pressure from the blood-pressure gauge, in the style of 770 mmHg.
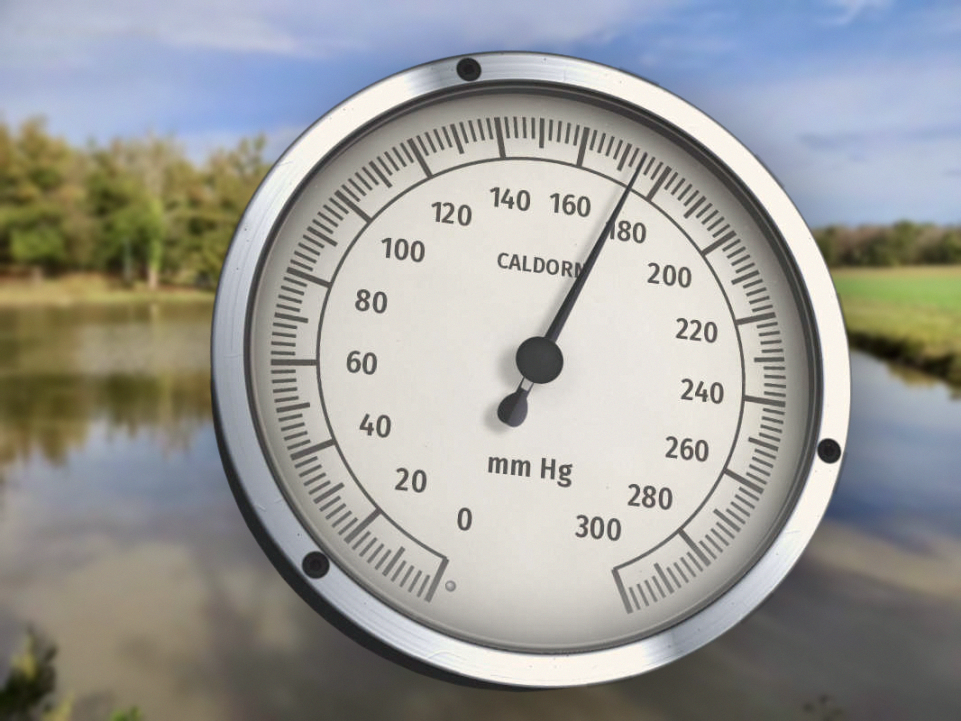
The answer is 174 mmHg
